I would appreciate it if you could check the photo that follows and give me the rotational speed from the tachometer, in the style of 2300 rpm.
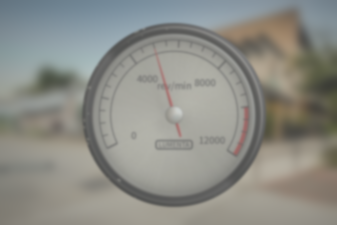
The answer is 5000 rpm
